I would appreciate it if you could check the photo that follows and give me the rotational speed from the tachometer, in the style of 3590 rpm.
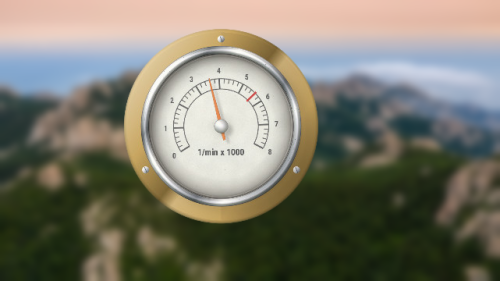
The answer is 3600 rpm
